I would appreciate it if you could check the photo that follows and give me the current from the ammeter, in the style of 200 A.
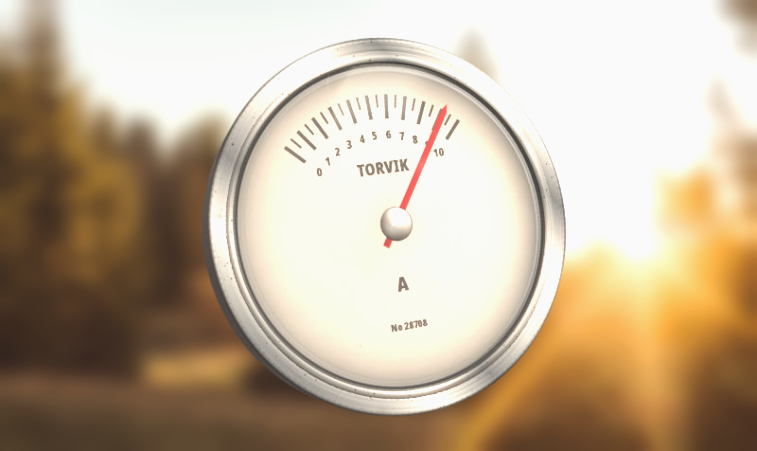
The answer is 9 A
